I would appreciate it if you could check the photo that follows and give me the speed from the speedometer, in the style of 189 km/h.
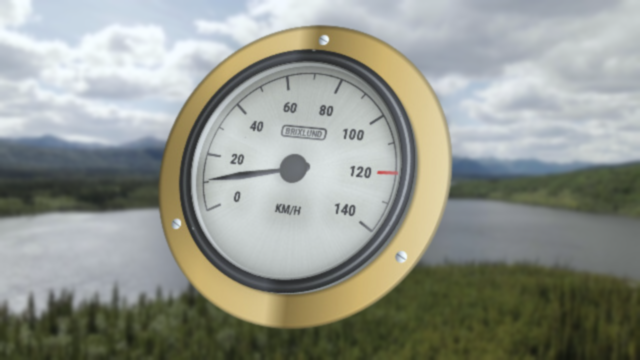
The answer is 10 km/h
